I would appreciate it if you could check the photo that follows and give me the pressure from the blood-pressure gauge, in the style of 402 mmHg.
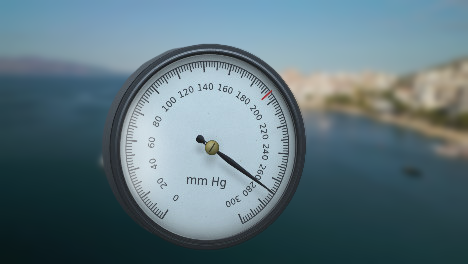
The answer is 270 mmHg
